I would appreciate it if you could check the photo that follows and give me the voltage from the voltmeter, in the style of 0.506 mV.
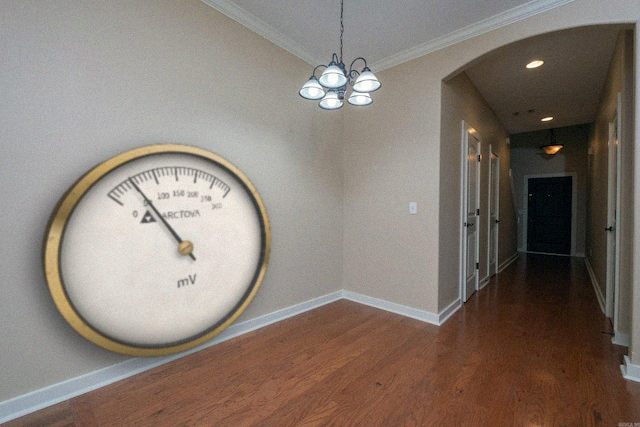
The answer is 50 mV
